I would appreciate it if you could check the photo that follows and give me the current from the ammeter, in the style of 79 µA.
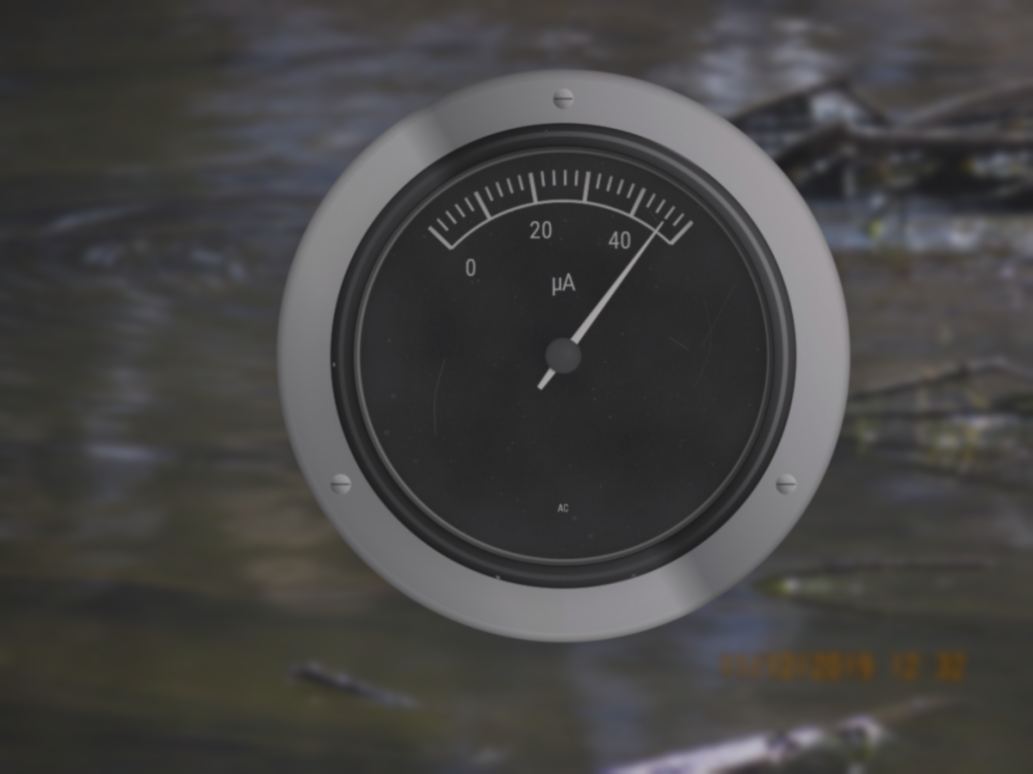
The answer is 46 µA
